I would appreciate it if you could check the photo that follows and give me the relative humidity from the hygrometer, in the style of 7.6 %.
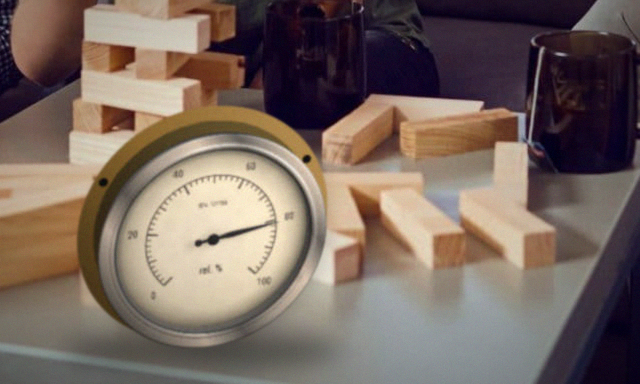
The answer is 80 %
